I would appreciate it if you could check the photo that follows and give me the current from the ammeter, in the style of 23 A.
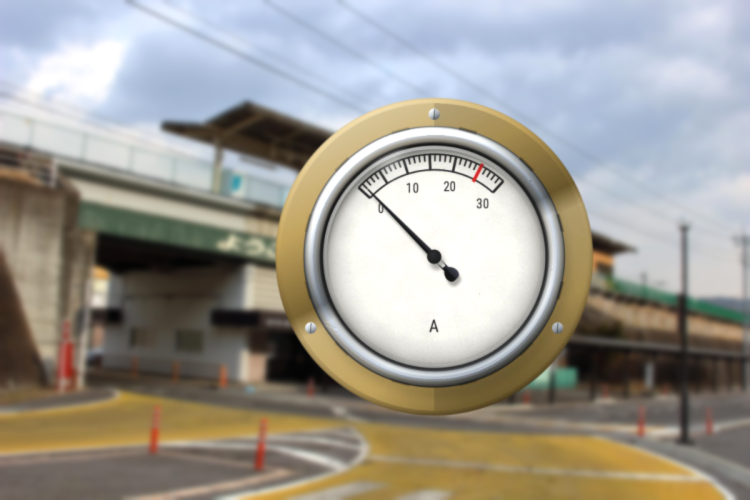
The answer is 1 A
